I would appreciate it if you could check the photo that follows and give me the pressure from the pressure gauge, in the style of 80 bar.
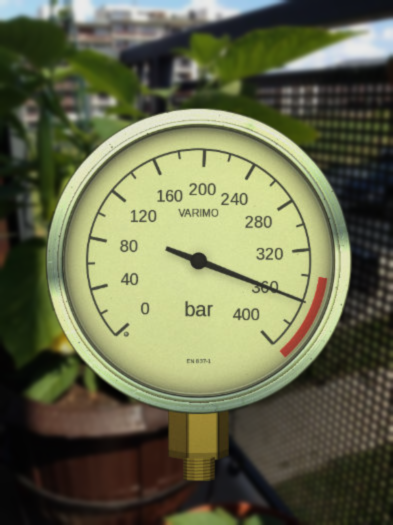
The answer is 360 bar
